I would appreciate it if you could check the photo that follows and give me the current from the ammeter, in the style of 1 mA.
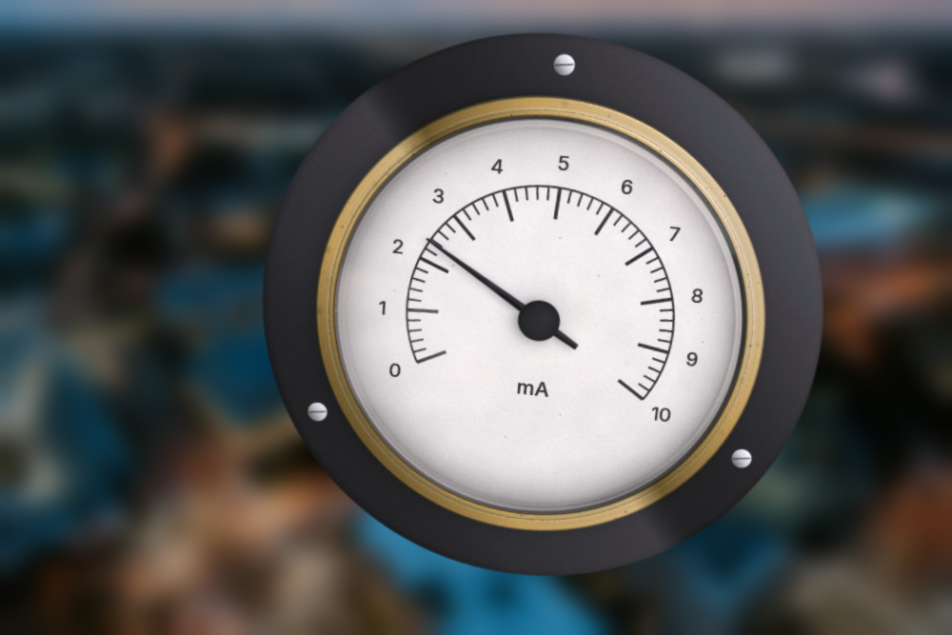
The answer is 2.4 mA
